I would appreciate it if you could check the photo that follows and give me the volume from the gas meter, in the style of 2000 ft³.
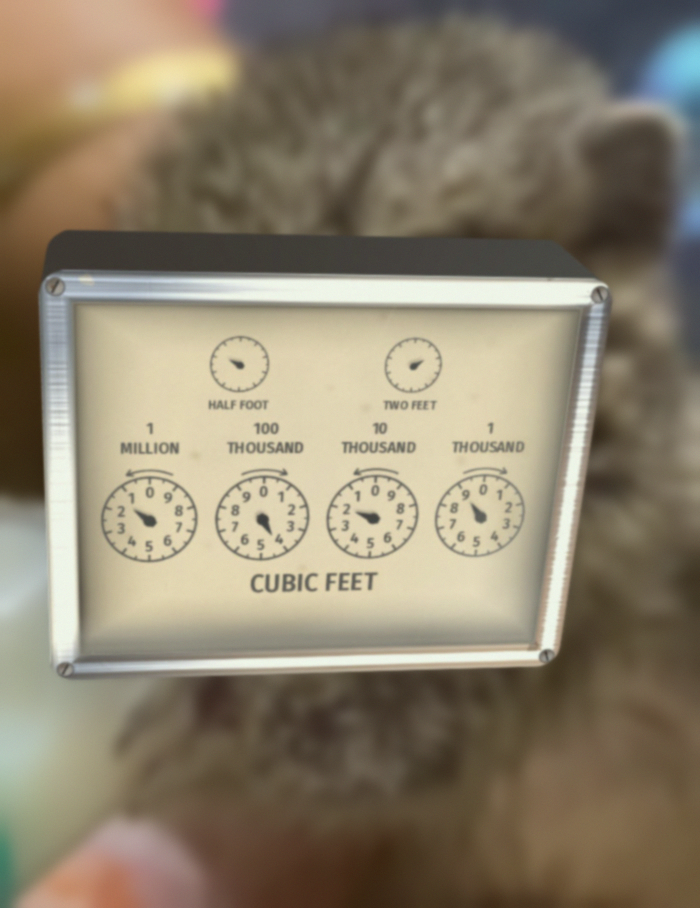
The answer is 141900 ft³
